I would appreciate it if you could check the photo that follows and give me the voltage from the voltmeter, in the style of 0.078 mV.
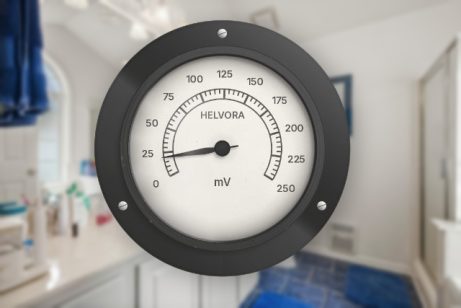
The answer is 20 mV
